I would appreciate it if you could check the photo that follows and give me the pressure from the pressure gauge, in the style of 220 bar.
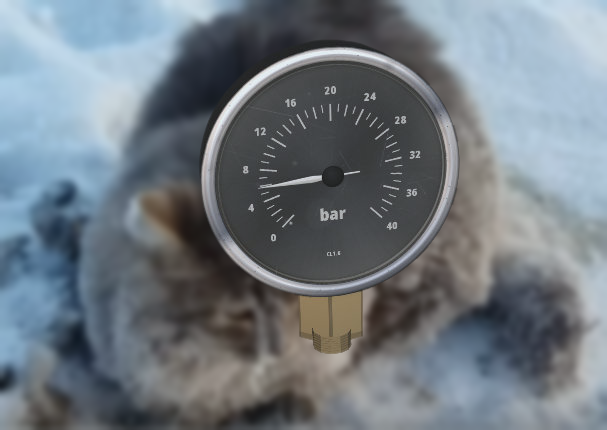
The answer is 6 bar
